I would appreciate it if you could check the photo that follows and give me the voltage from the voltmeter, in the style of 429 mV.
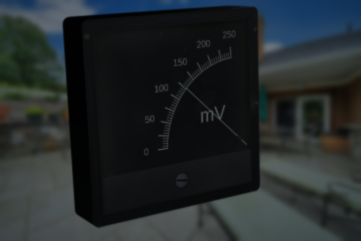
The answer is 125 mV
